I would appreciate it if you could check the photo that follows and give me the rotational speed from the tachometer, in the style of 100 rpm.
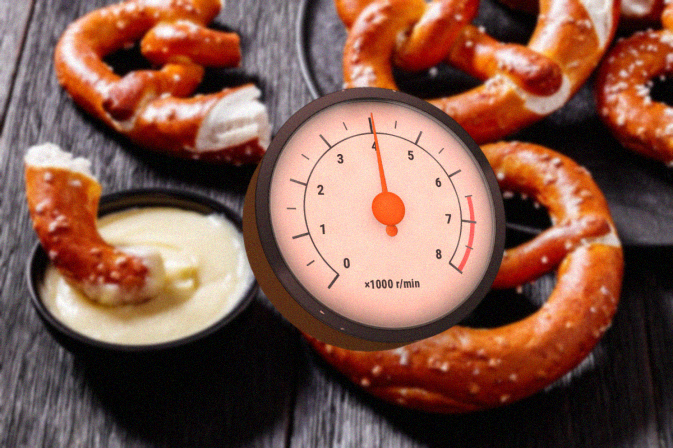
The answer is 4000 rpm
